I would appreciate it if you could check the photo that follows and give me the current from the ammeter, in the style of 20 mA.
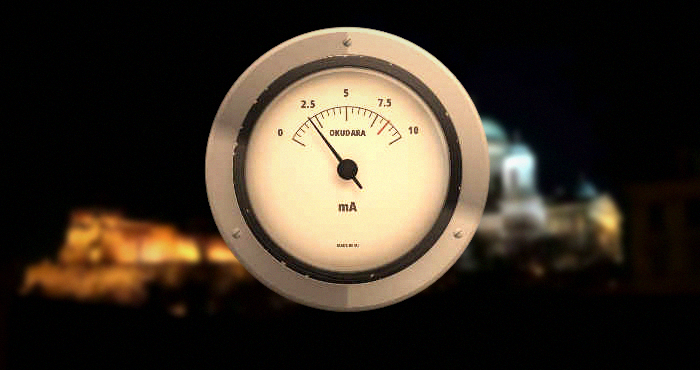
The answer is 2 mA
